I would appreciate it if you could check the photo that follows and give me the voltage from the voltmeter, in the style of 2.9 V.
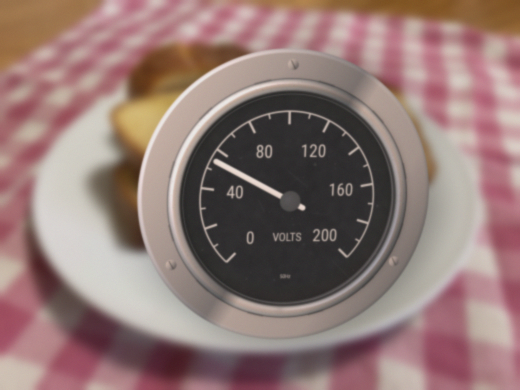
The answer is 55 V
